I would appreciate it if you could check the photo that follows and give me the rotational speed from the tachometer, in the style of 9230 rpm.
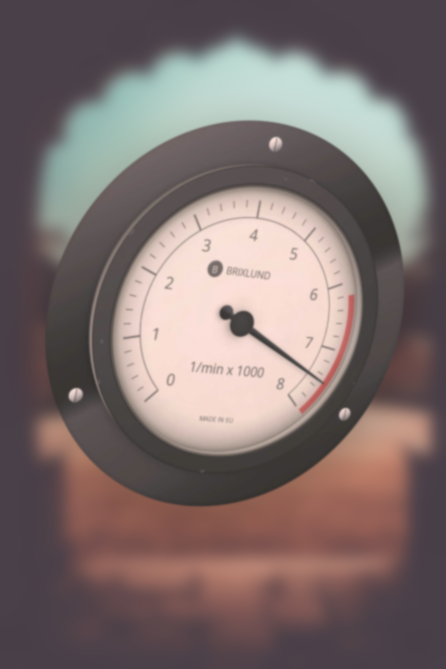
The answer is 7500 rpm
